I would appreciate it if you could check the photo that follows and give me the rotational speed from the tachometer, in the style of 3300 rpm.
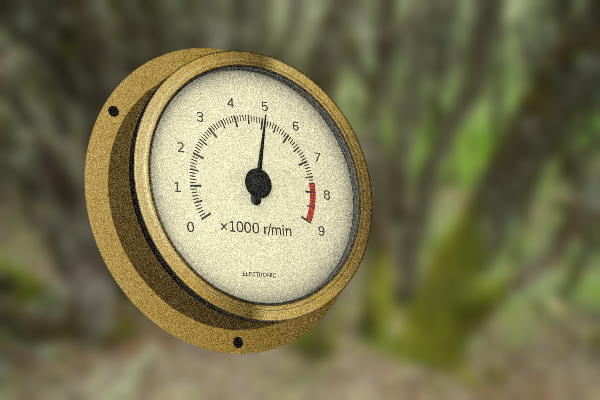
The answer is 5000 rpm
